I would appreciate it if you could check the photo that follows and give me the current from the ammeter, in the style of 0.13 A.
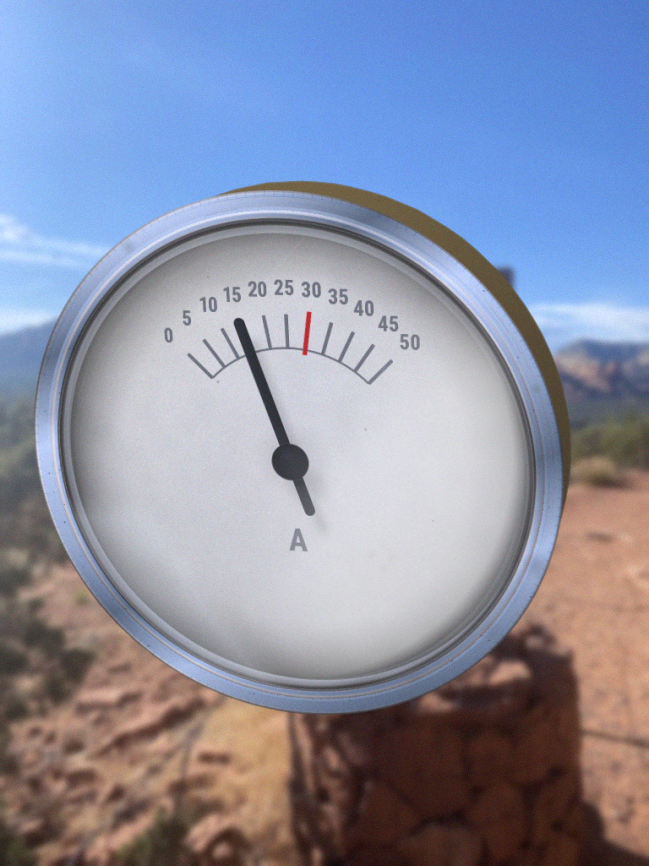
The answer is 15 A
